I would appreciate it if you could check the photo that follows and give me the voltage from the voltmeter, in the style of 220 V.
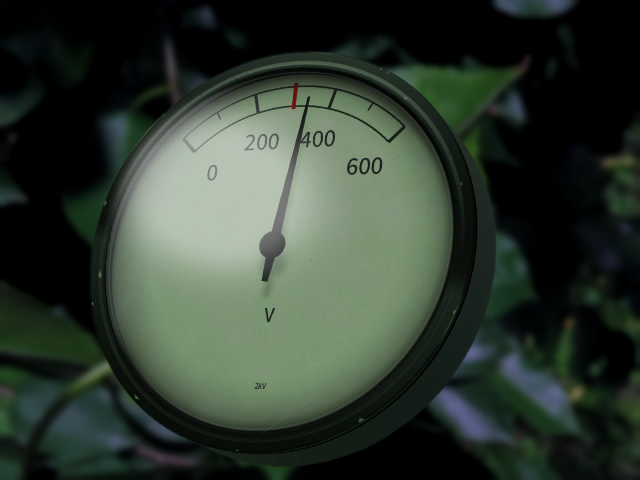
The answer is 350 V
